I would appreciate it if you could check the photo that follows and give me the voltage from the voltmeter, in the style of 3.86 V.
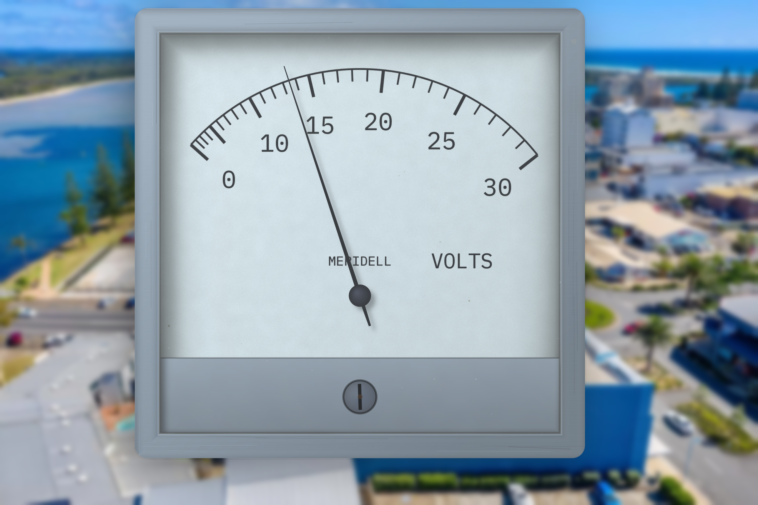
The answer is 13.5 V
